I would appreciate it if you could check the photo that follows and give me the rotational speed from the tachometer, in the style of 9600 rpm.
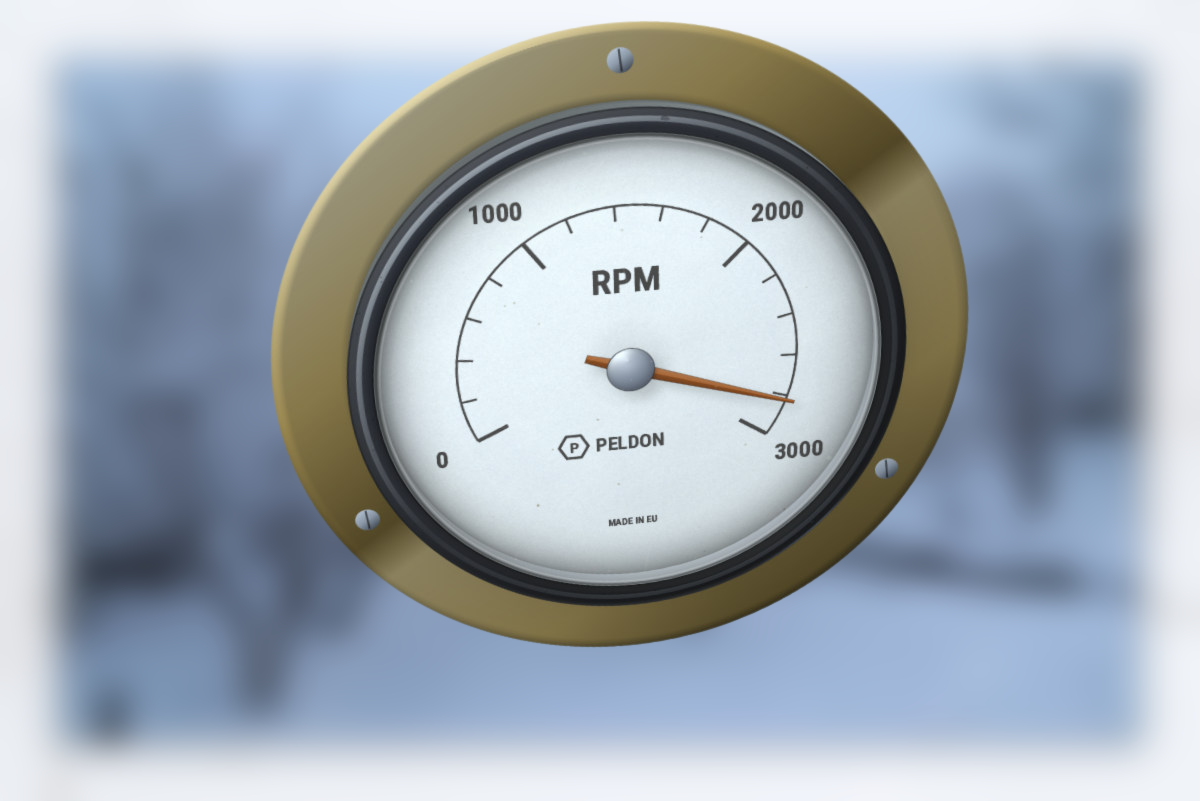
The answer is 2800 rpm
